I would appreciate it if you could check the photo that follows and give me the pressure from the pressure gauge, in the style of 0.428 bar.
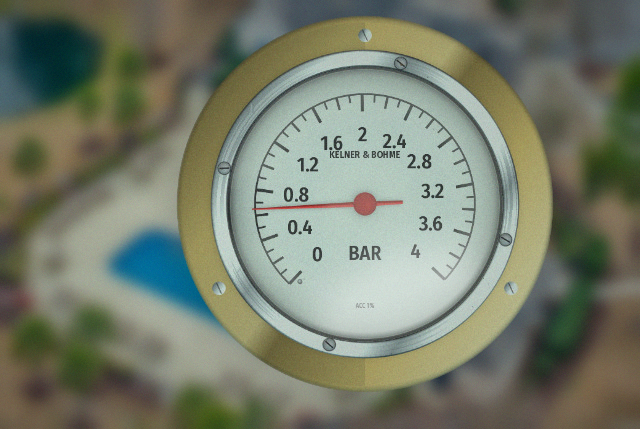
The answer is 0.65 bar
